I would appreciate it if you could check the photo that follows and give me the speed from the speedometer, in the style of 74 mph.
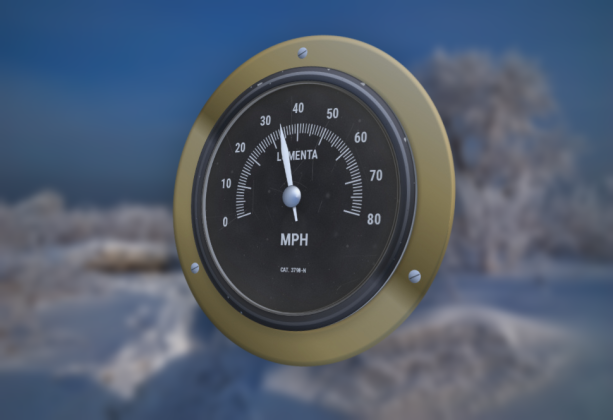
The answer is 35 mph
